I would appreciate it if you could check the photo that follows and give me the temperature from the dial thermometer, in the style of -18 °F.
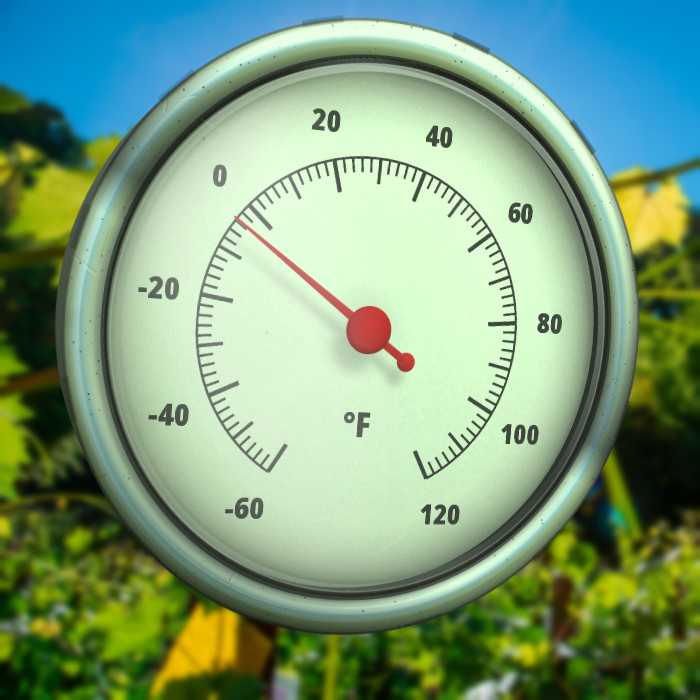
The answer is -4 °F
